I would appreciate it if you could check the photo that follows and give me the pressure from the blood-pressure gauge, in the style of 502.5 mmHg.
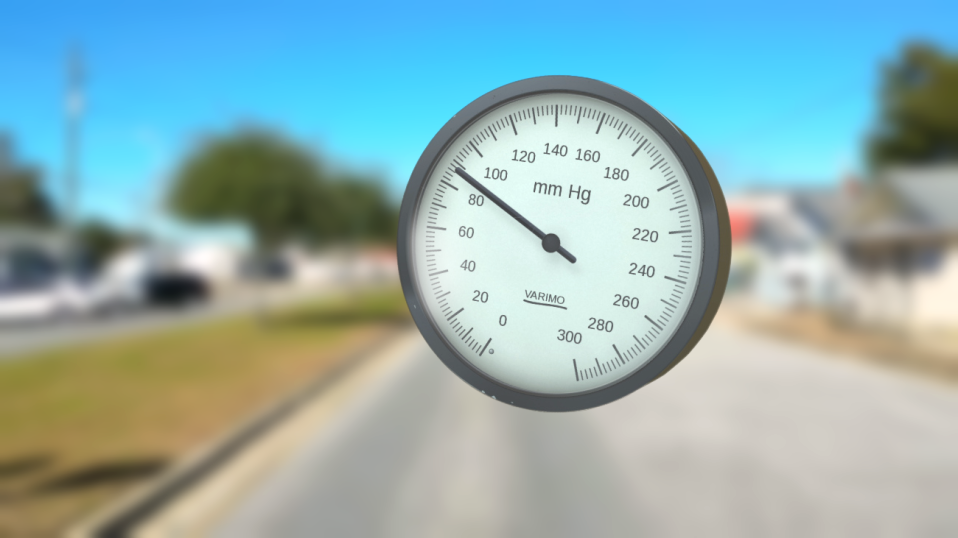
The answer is 88 mmHg
